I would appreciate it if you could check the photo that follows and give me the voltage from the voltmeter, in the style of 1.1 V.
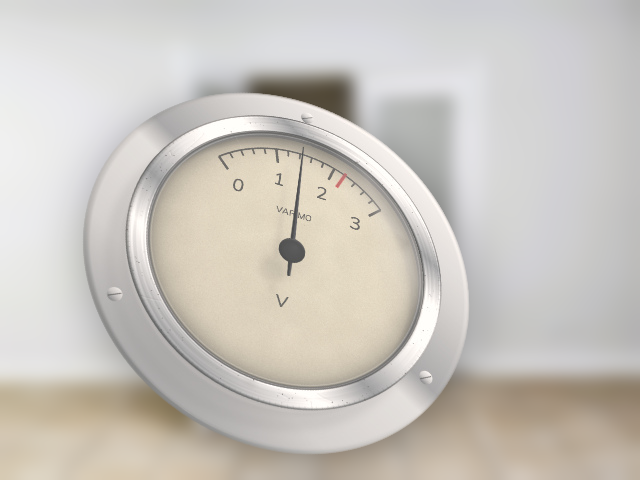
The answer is 1.4 V
